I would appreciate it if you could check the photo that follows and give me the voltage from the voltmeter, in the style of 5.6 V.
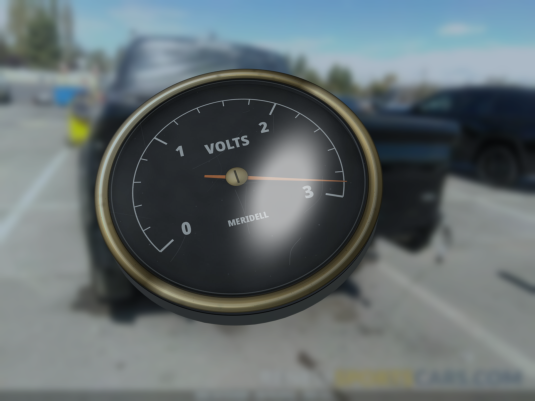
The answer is 2.9 V
